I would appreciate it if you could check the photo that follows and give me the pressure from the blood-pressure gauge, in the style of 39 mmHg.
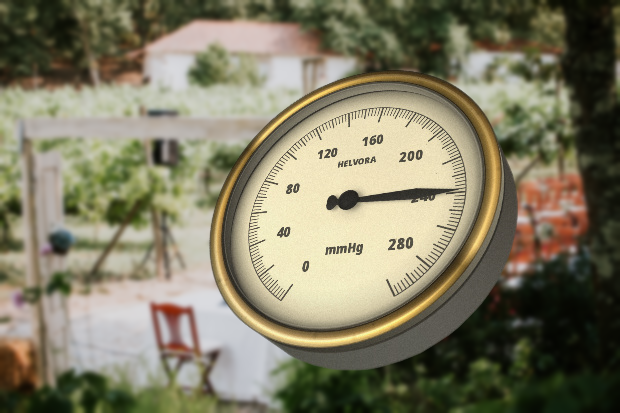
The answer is 240 mmHg
